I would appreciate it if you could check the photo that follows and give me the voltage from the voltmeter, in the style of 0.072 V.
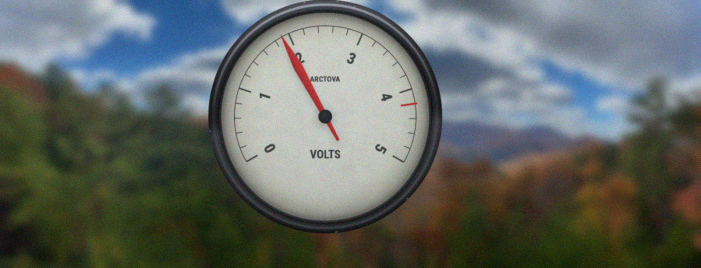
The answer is 1.9 V
